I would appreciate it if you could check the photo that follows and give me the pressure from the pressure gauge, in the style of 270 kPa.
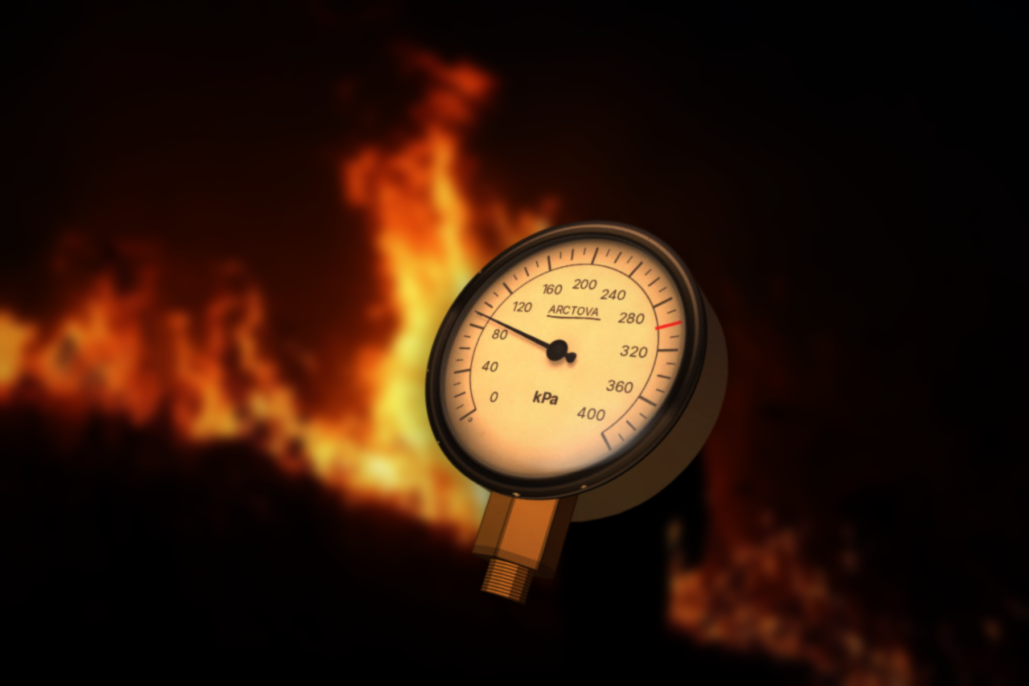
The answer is 90 kPa
